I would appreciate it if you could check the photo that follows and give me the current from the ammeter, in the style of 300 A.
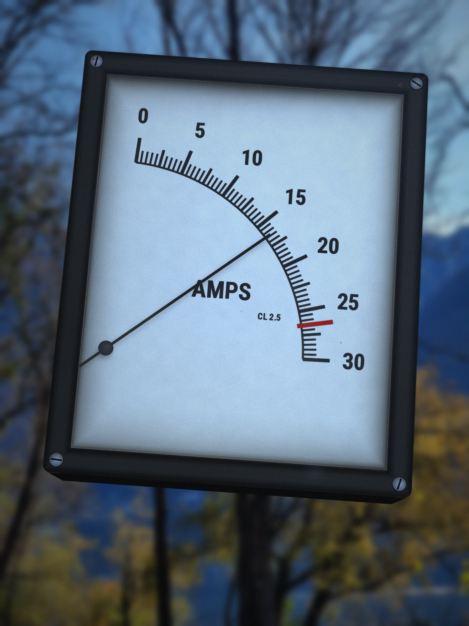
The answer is 16.5 A
